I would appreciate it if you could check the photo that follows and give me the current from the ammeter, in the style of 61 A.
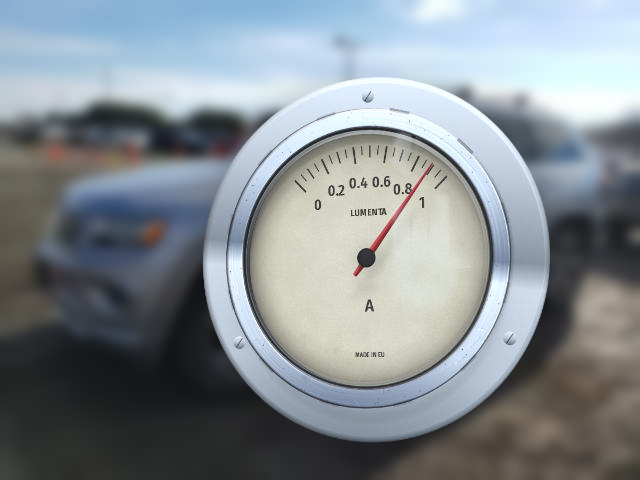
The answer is 0.9 A
